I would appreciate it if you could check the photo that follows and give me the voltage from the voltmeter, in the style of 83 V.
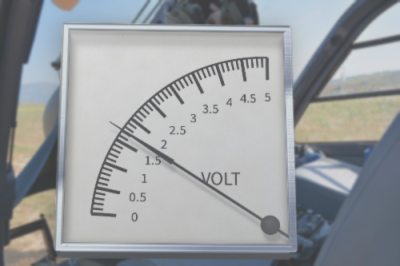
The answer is 1.7 V
